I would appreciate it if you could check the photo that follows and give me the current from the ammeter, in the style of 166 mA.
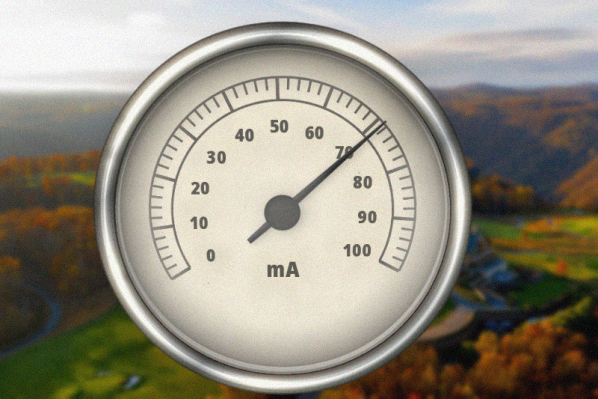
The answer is 71 mA
